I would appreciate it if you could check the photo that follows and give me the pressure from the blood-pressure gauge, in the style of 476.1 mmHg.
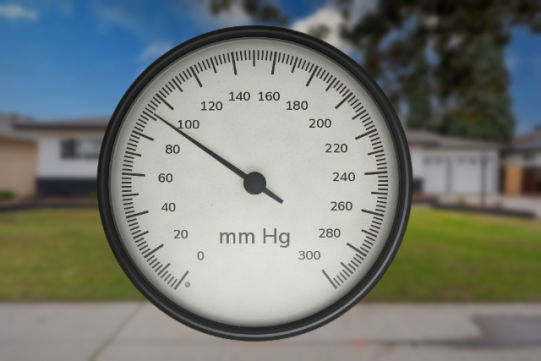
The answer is 92 mmHg
